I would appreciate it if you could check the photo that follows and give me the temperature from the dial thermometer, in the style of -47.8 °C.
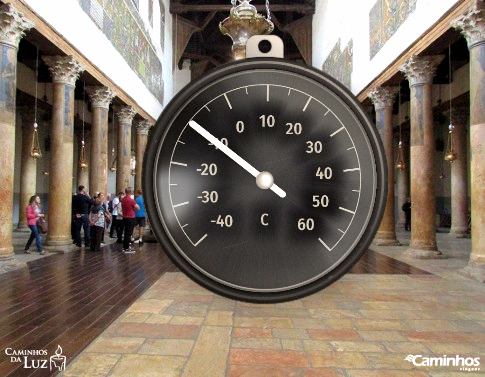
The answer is -10 °C
